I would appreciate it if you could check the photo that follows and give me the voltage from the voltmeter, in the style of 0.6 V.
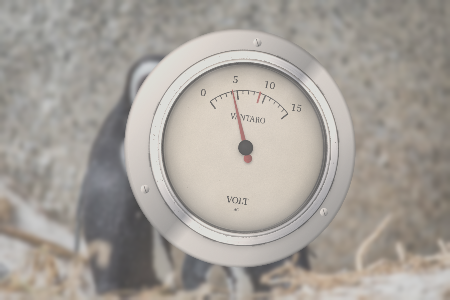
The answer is 4 V
